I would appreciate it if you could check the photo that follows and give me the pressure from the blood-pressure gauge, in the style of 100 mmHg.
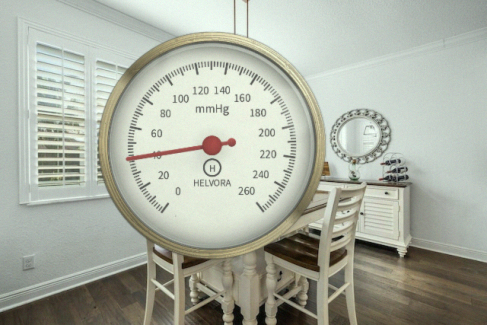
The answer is 40 mmHg
